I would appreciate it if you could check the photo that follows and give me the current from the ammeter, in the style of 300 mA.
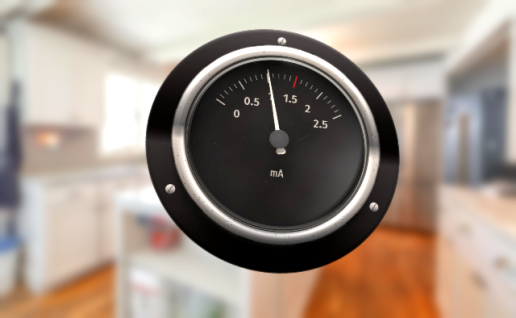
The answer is 1 mA
